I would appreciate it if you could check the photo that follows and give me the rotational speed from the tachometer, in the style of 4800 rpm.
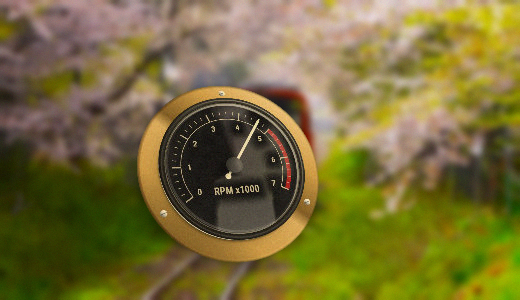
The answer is 4600 rpm
